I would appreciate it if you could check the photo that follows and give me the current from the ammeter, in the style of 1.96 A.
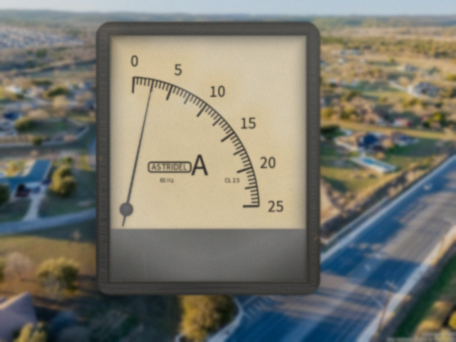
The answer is 2.5 A
